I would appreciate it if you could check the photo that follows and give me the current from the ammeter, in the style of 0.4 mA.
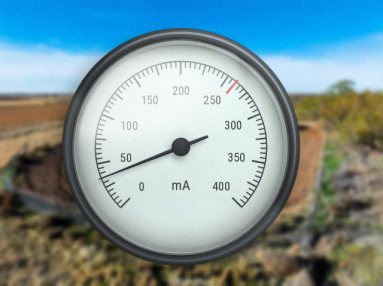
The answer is 35 mA
